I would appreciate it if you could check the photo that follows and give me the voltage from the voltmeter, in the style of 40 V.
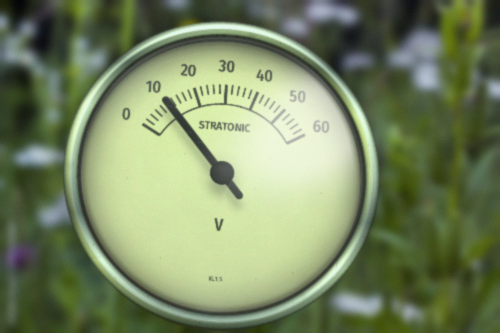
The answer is 10 V
